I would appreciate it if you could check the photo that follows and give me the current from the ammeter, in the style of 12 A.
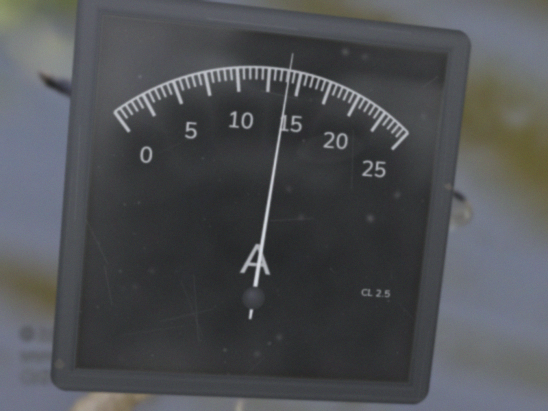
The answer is 14 A
